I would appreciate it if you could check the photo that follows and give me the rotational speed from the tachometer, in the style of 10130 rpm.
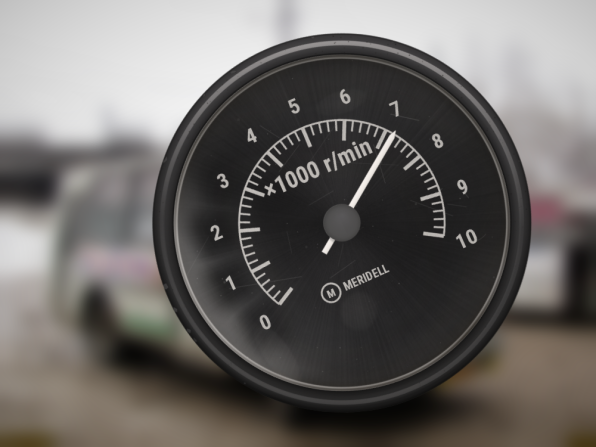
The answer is 7200 rpm
